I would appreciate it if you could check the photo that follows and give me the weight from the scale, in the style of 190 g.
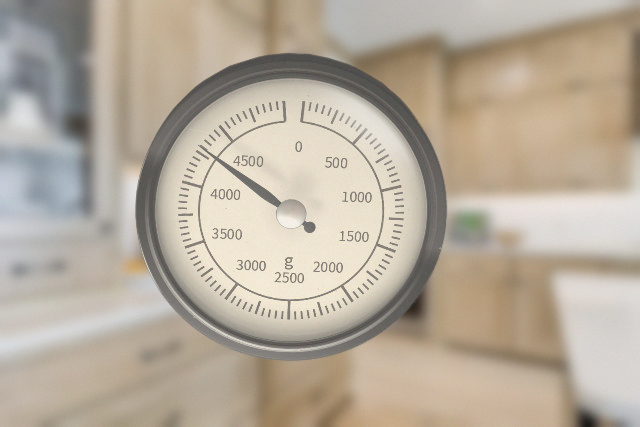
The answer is 4300 g
